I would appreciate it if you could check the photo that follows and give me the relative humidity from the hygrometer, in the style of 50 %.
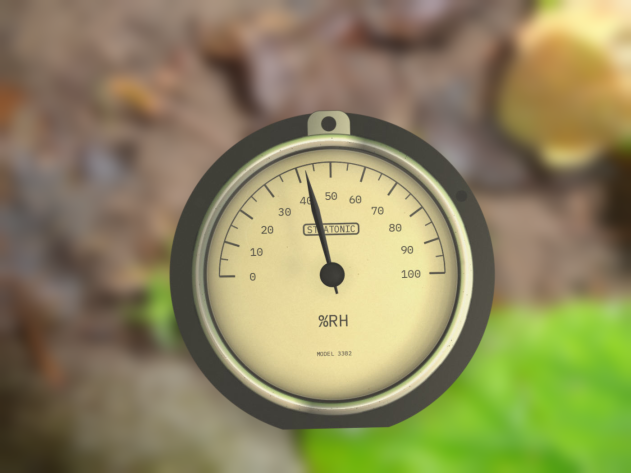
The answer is 42.5 %
